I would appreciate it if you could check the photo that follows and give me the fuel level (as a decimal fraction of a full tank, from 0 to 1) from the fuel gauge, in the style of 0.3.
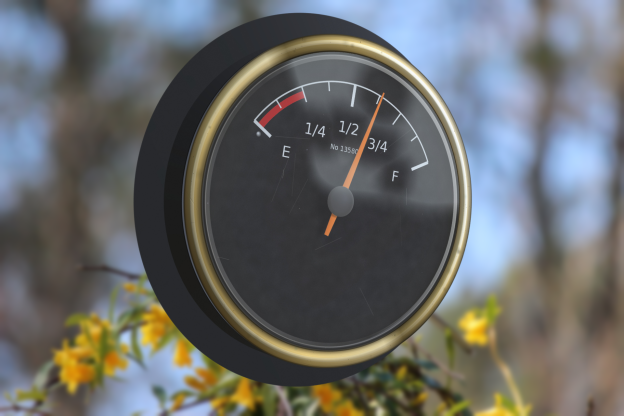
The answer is 0.625
